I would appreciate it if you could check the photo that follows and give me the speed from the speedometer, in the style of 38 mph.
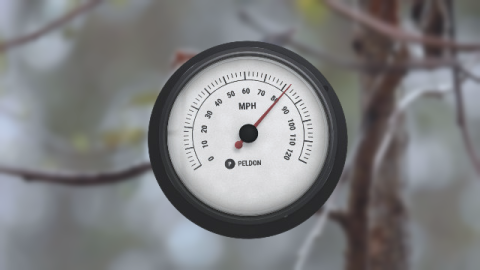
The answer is 82 mph
